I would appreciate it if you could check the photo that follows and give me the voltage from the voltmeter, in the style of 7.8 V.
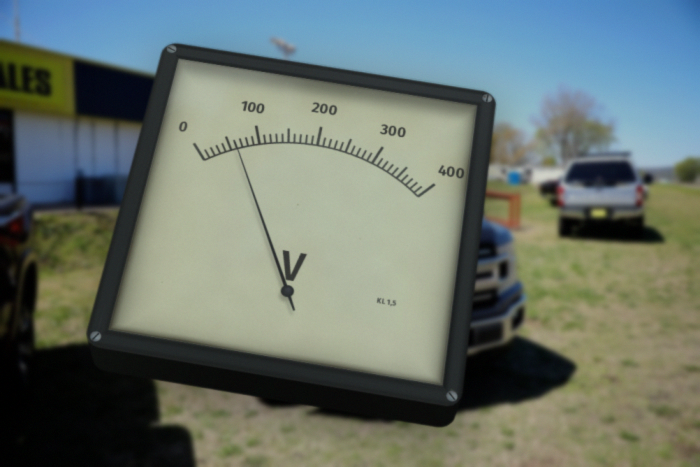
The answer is 60 V
